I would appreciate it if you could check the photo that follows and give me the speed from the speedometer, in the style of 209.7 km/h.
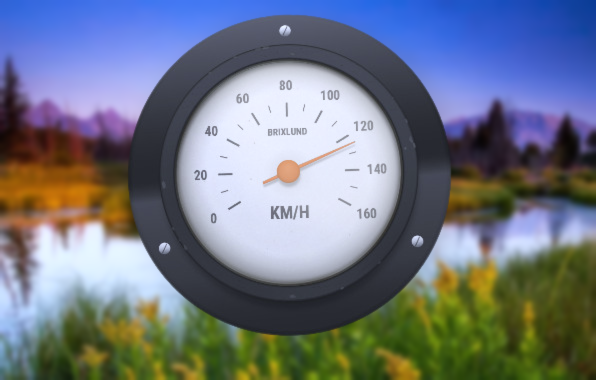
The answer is 125 km/h
